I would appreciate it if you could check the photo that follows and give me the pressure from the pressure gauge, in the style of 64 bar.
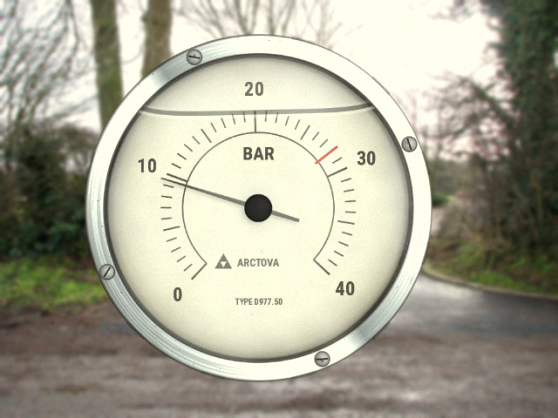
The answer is 9.5 bar
